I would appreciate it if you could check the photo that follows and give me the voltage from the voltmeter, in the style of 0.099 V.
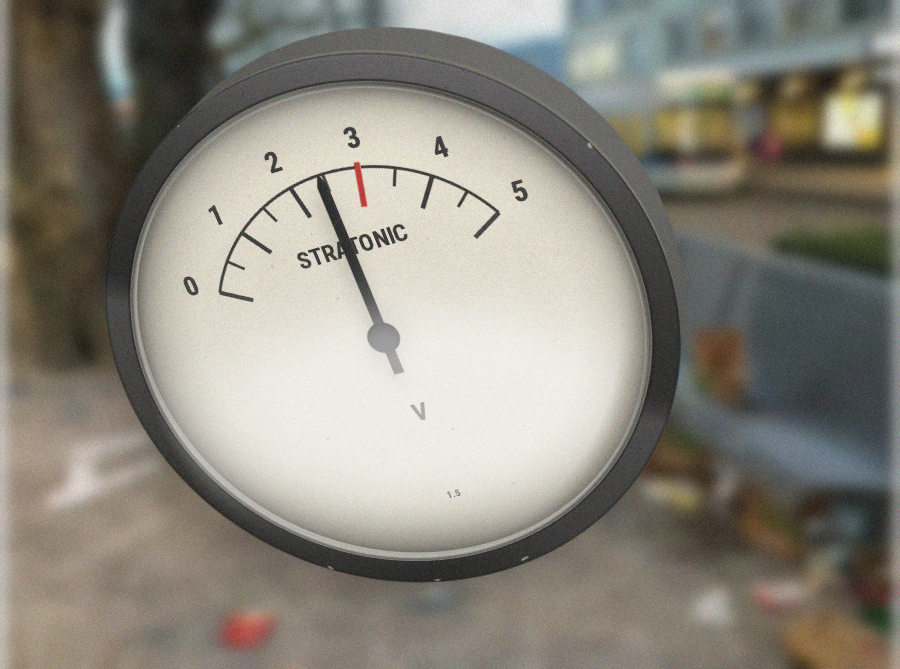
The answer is 2.5 V
